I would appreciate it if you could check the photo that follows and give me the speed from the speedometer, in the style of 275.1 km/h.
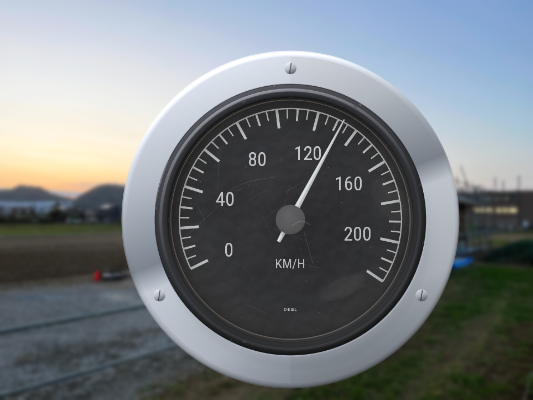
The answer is 132.5 km/h
